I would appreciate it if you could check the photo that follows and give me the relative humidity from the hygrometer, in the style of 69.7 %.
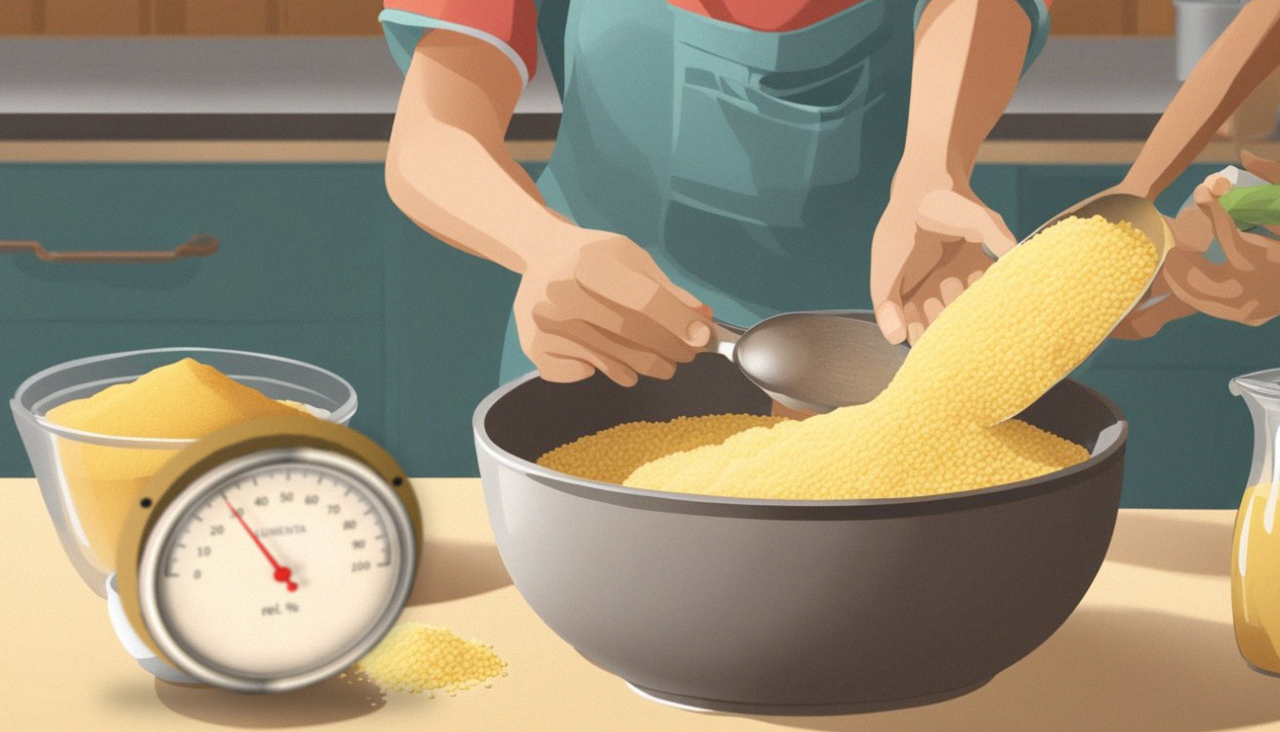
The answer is 30 %
